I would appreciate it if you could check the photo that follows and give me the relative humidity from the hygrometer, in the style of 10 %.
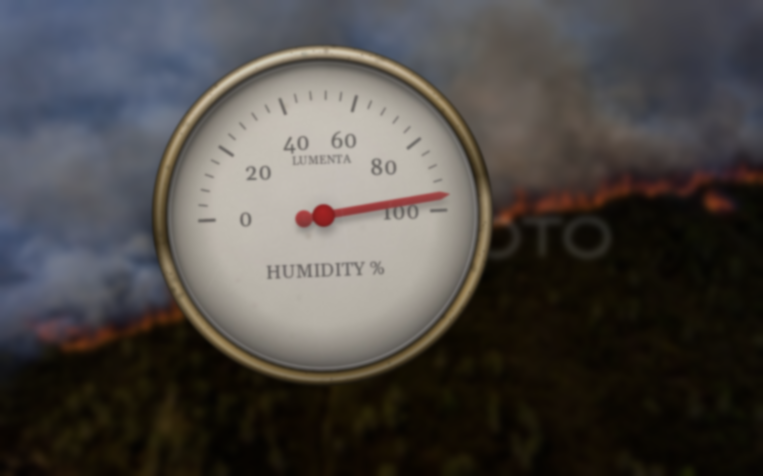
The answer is 96 %
